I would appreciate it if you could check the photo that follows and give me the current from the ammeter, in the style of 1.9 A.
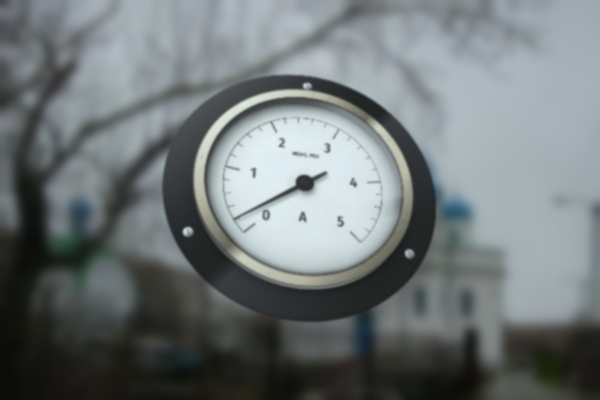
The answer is 0.2 A
